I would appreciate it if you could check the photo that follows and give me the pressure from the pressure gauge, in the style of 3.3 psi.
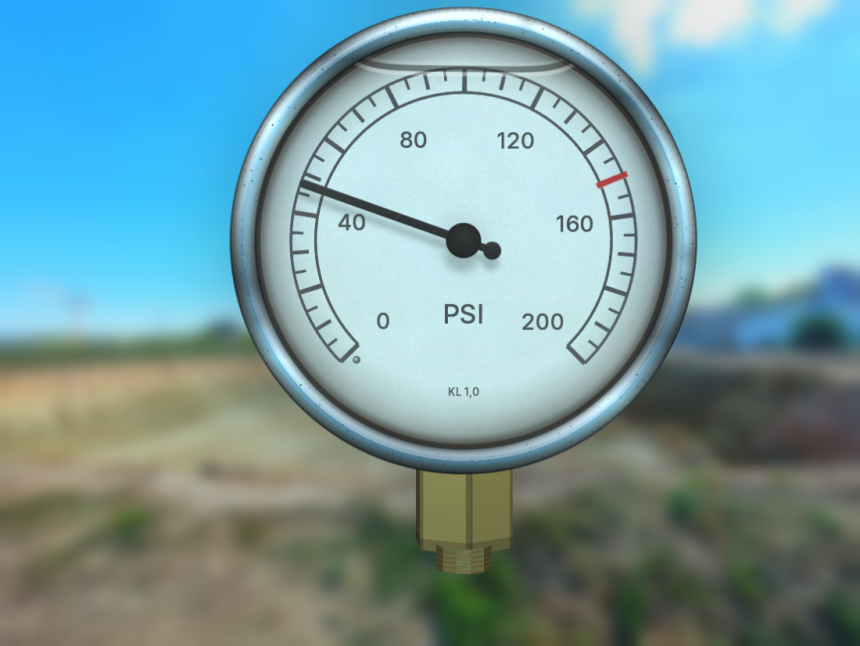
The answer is 47.5 psi
